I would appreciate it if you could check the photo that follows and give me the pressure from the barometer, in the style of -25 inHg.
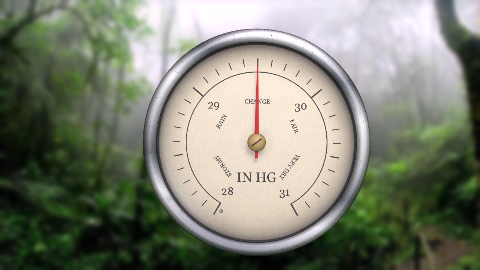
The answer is 29.5 inHg
